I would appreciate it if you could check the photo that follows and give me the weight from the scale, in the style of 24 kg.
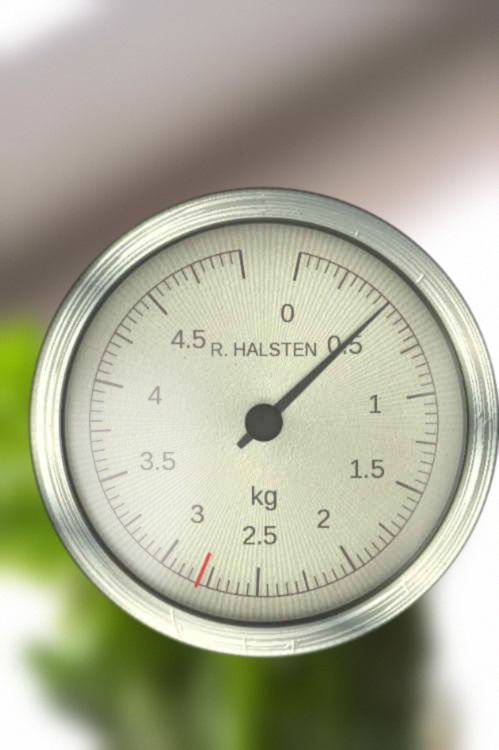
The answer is 0.5 kg
